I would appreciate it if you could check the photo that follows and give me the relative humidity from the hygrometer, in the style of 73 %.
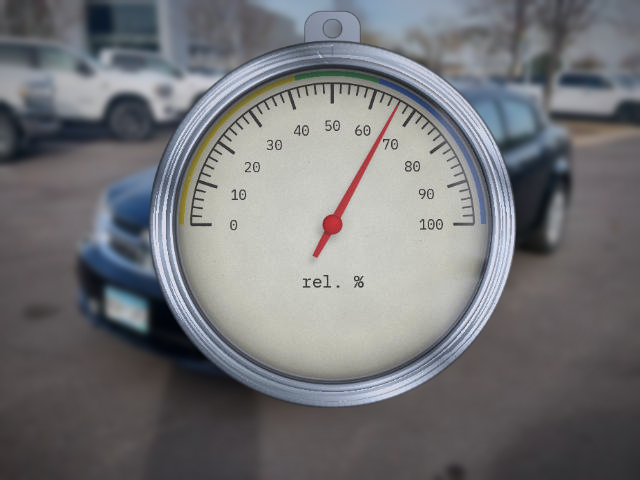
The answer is 66 %
